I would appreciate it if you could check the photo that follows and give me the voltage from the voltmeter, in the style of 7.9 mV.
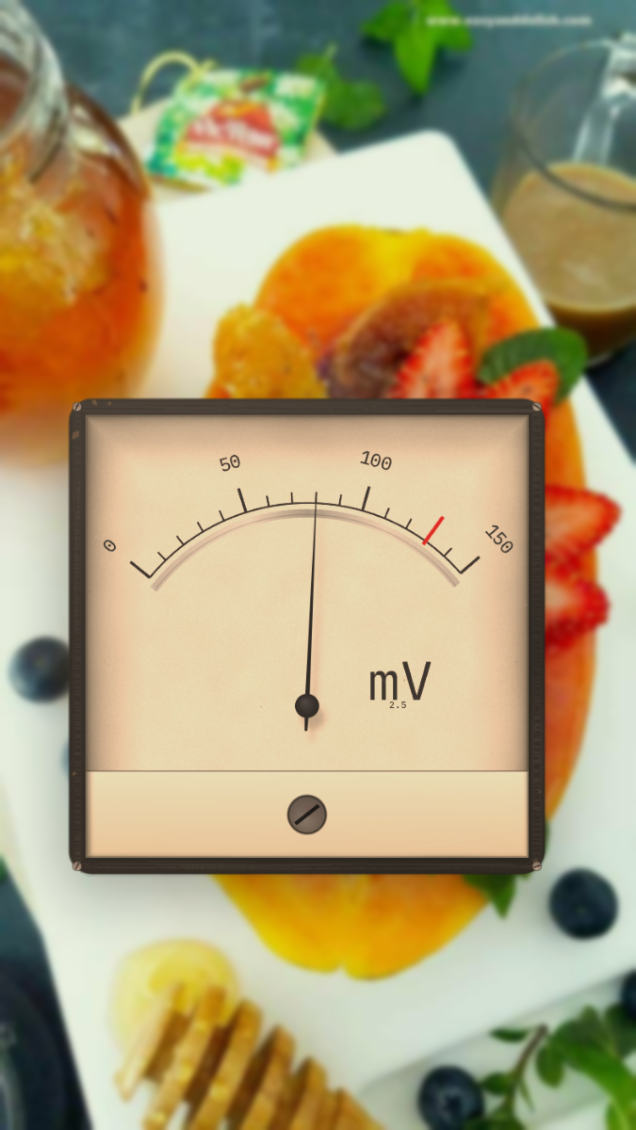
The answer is 80 mV
